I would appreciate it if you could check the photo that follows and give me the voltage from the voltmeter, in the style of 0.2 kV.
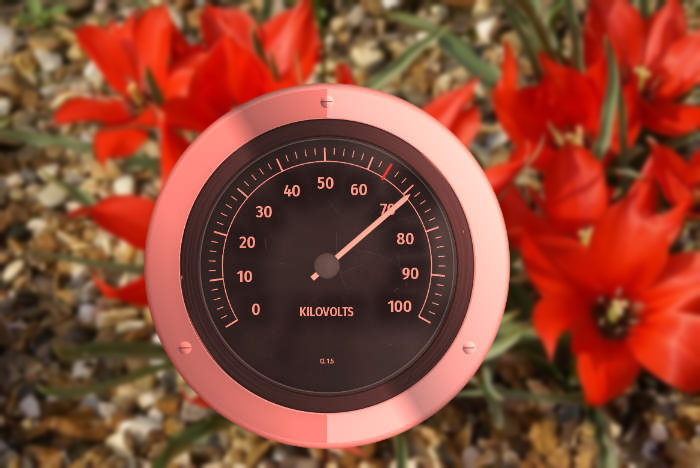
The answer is 71 kV
